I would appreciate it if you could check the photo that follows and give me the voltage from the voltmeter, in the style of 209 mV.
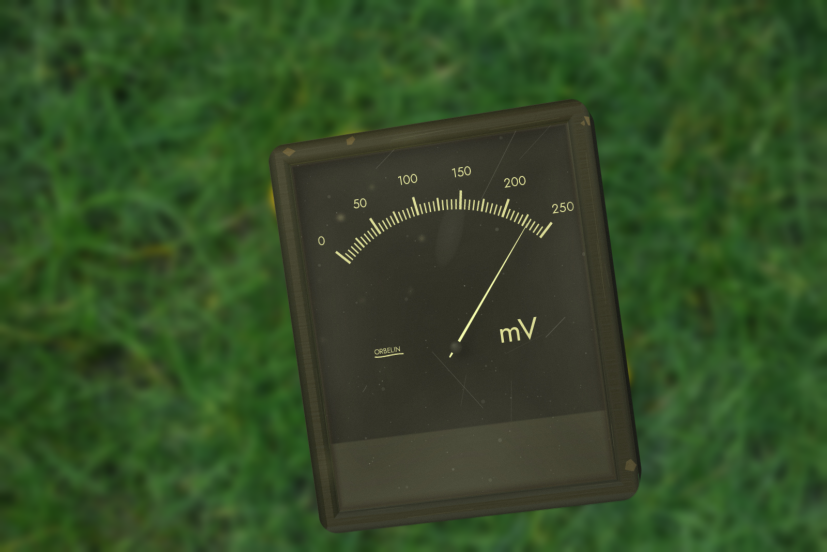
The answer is 230 mV
